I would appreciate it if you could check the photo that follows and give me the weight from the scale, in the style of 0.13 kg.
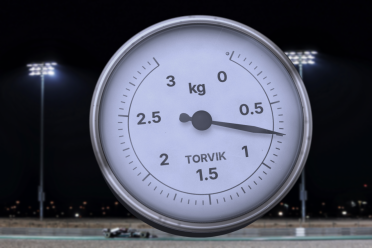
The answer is 0.75 kg
